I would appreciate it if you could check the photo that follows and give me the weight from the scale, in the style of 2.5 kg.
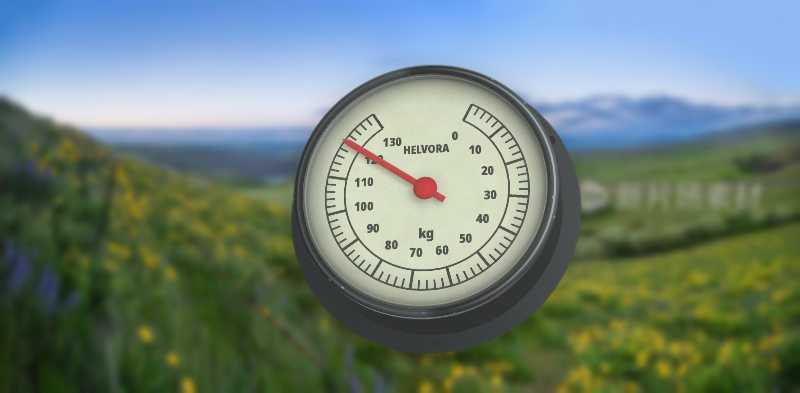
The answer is 120 kg
